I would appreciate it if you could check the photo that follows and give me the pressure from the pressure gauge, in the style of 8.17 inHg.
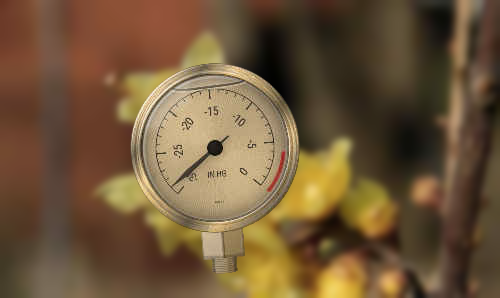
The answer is -29 inHg
